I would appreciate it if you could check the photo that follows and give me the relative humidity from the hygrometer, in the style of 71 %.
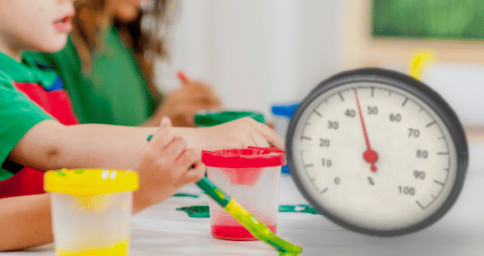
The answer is 45 %
